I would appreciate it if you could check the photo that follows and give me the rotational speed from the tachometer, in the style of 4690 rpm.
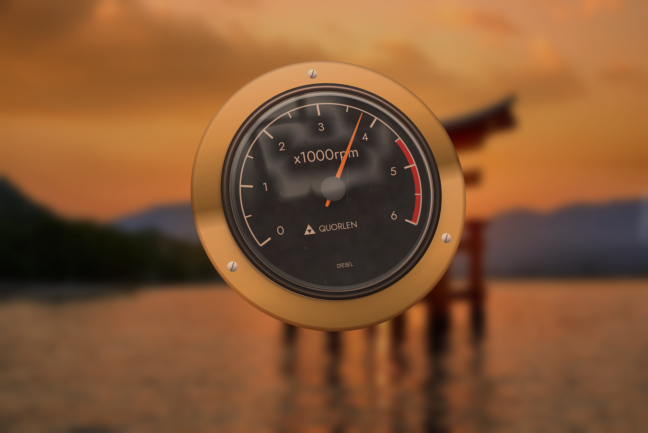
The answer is 3750 rpm
